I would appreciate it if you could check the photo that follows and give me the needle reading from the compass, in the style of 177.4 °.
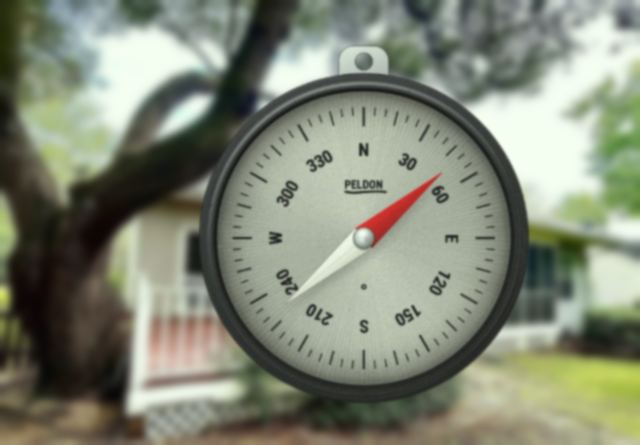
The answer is 50 °
